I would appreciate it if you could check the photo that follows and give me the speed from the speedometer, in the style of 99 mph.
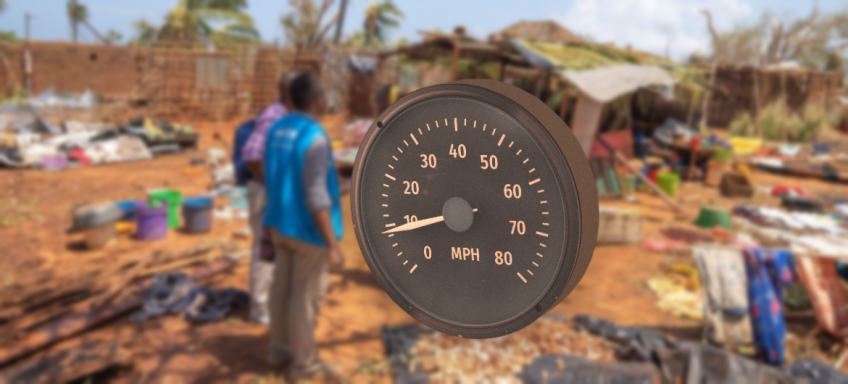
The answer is 9 mph
